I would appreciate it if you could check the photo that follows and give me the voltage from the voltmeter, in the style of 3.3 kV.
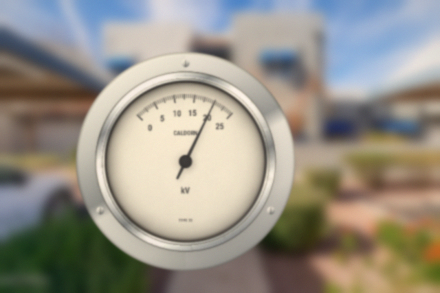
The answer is 20 kV
